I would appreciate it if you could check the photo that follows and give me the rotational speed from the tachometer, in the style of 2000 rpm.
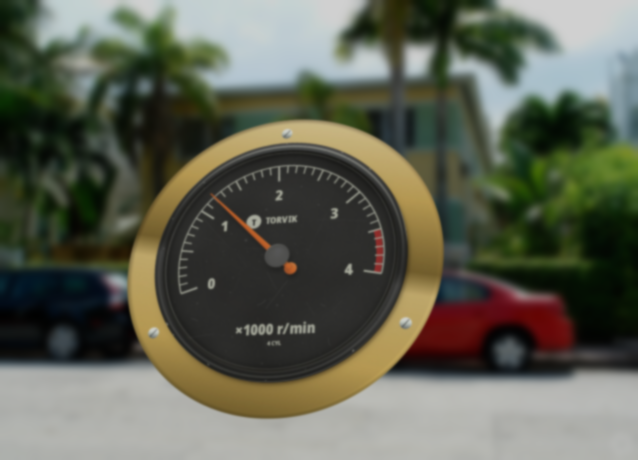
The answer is 1200 rpm
